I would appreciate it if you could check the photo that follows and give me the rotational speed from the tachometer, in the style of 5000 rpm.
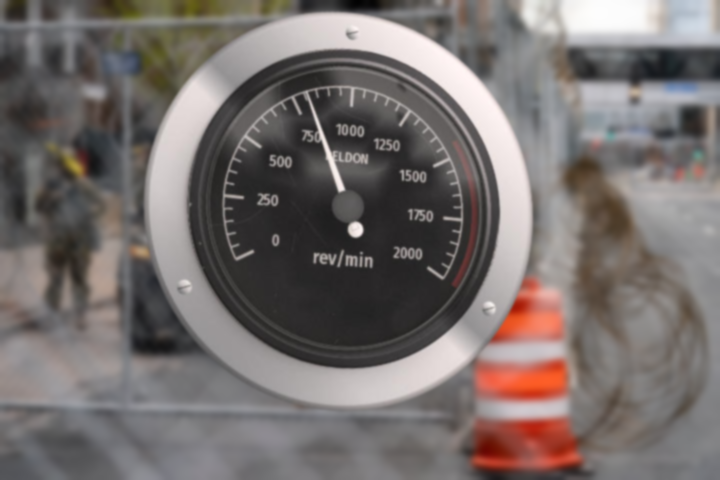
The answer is 800 rpm
